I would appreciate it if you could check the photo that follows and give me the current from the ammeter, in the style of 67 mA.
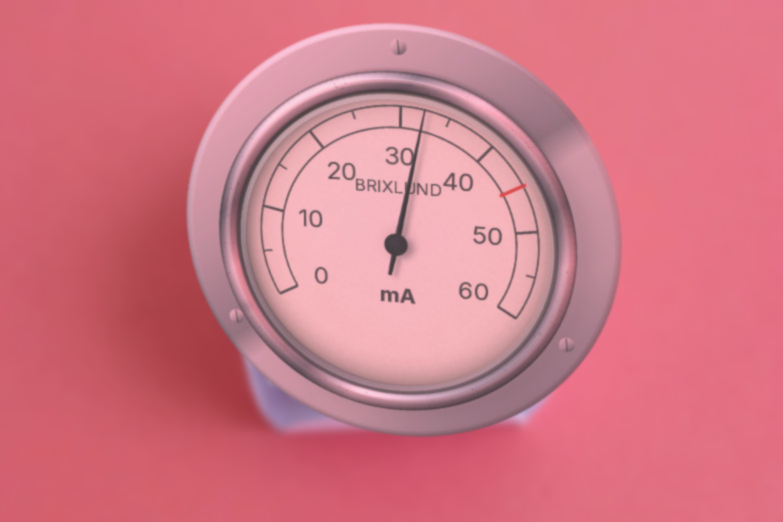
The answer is 32.5 mA
